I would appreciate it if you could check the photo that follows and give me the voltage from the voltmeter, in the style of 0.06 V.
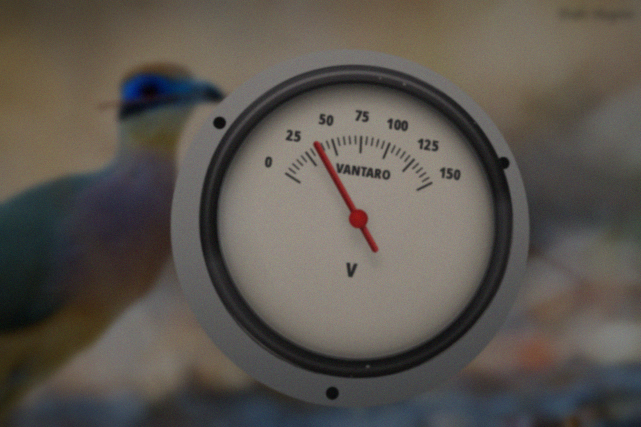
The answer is 35 V
